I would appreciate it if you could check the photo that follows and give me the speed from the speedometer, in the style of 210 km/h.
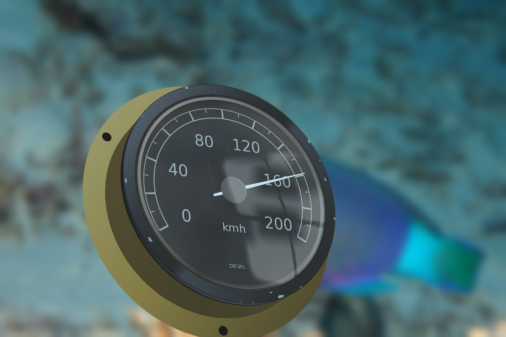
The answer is 160 km/h
